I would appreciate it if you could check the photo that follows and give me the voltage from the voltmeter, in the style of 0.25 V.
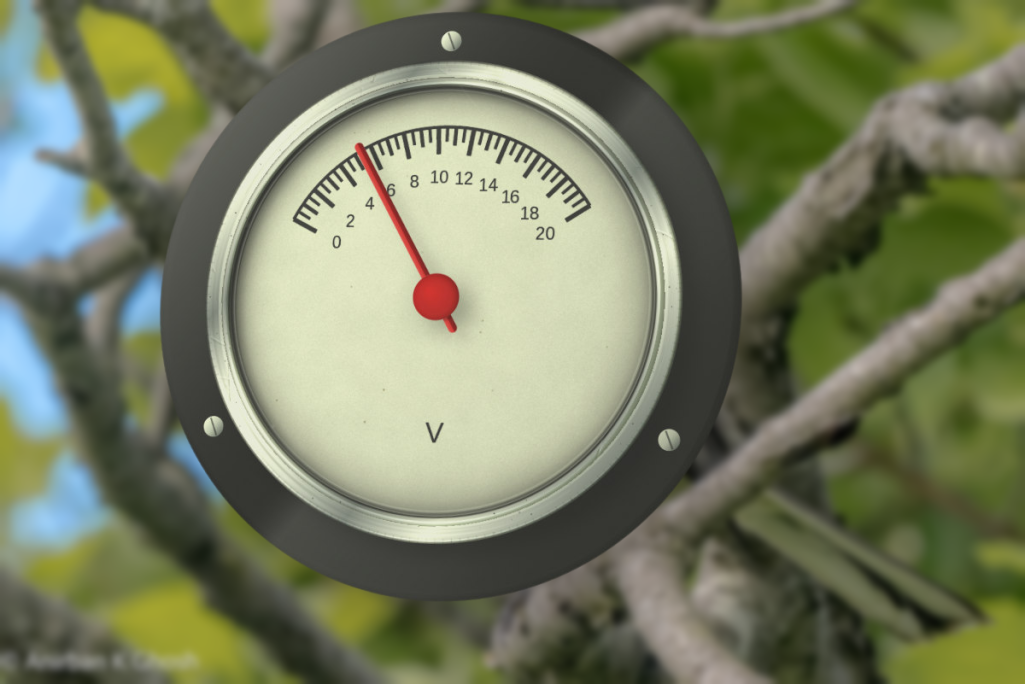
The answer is 5.5 V
